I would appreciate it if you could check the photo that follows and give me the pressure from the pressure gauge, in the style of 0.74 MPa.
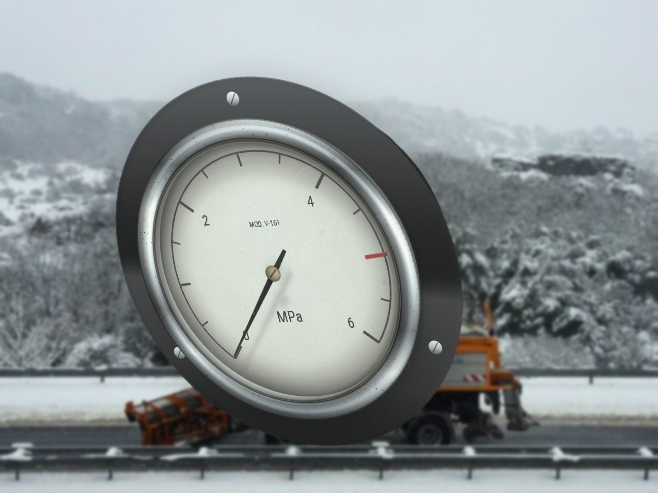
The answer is 0 MPa
